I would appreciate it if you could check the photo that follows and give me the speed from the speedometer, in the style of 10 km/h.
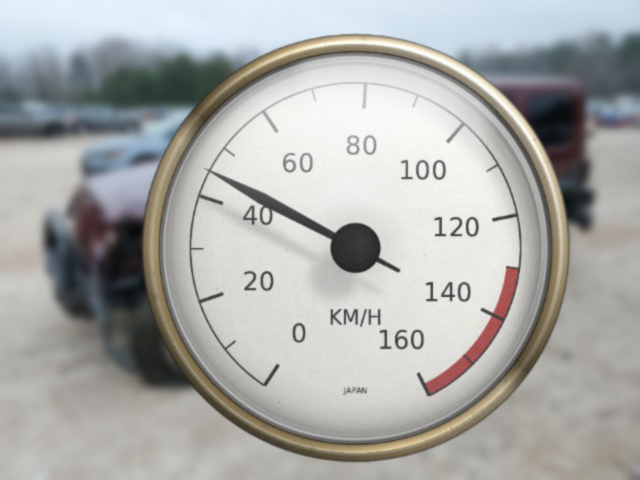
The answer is 45 km/h
